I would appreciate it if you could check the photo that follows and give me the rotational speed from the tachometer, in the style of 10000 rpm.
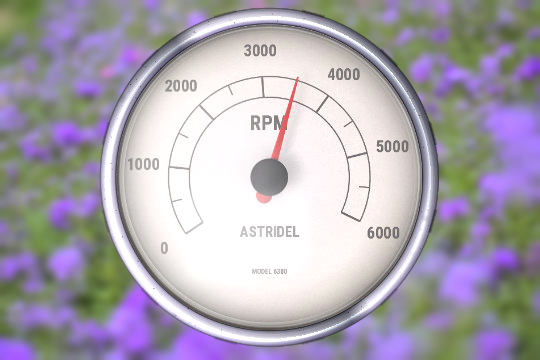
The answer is 3500 rpm
